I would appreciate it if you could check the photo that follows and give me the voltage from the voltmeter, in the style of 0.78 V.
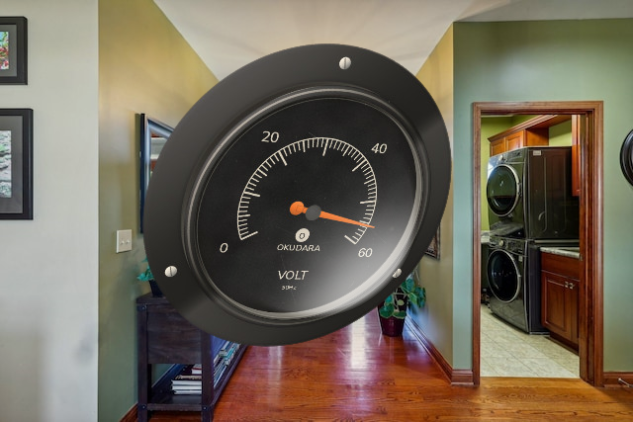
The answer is 55 V
